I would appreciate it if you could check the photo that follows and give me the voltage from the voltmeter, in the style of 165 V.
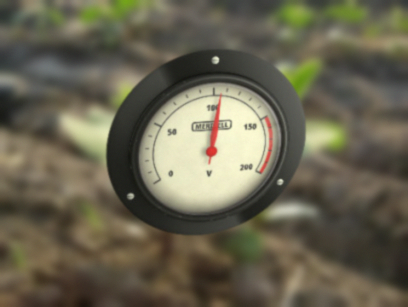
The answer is 105 V
